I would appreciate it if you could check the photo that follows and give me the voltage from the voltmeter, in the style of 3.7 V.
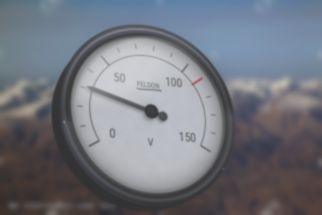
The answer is 30 V
